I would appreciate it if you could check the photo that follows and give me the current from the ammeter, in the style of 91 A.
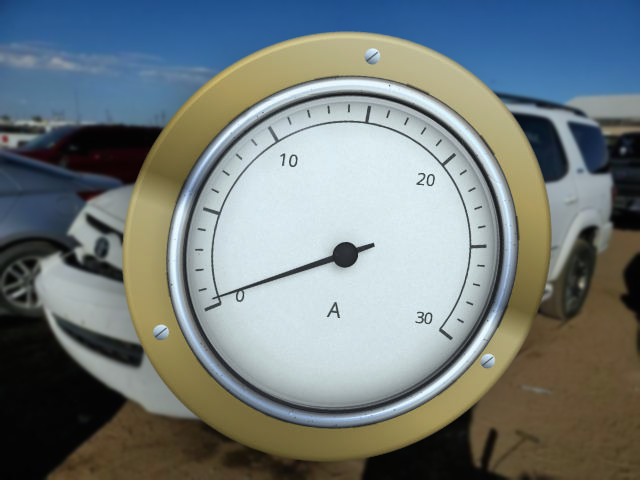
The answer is 0.5 A
